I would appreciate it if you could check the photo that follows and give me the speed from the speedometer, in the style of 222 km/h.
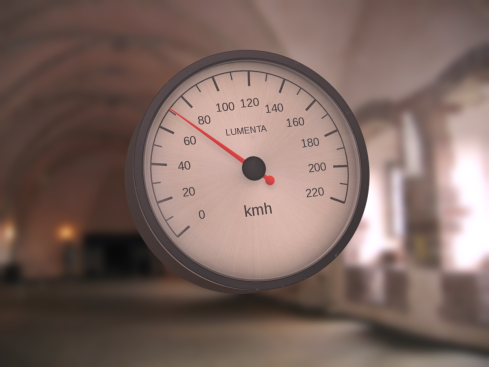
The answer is 70 km/h
